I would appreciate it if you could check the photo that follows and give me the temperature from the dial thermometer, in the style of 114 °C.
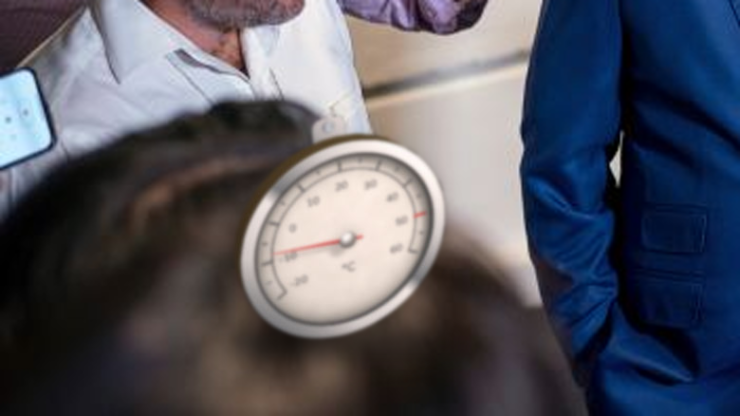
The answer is -7.5 °C
